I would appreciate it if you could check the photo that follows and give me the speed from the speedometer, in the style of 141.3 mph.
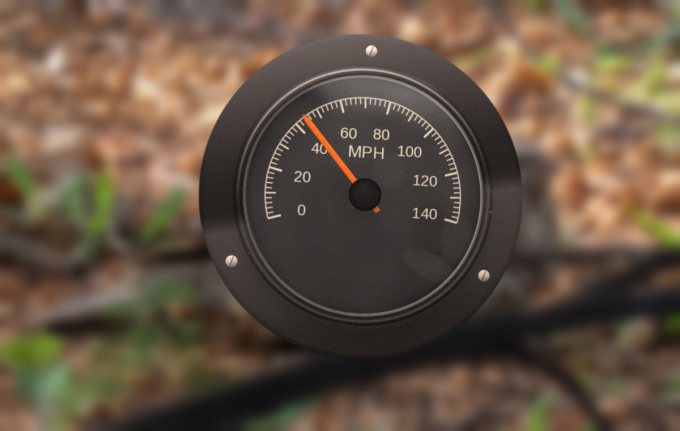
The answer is 44 mph
